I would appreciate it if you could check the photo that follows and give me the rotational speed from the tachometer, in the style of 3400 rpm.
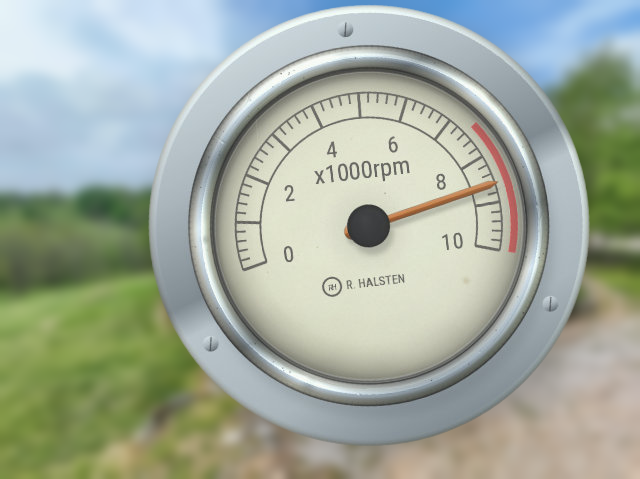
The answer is 8600 rpm
